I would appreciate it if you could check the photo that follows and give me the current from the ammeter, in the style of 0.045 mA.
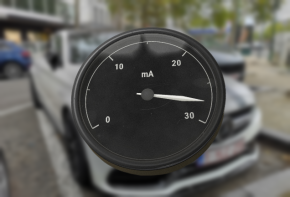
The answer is 27.5 mA
